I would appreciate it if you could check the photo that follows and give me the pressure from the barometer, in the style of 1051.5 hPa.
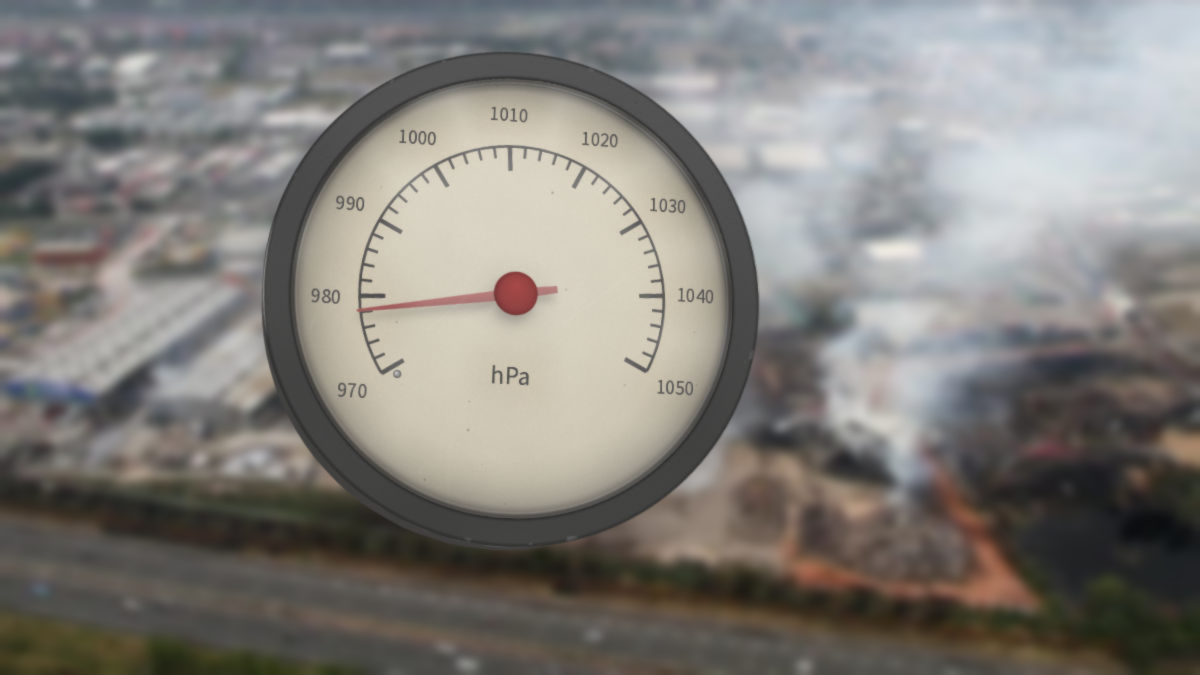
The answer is 978 hPa
